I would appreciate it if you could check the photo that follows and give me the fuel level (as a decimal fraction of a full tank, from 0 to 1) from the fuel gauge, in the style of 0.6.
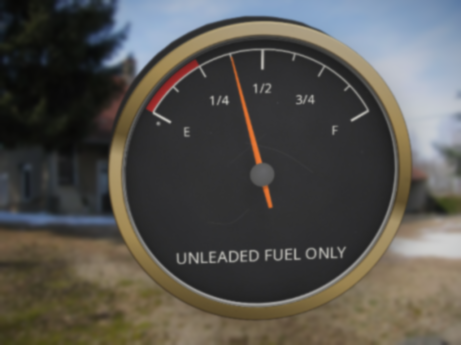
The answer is 0.375
